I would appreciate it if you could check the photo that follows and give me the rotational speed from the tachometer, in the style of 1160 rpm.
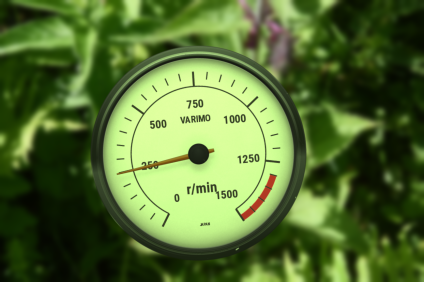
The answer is 250 rpm
